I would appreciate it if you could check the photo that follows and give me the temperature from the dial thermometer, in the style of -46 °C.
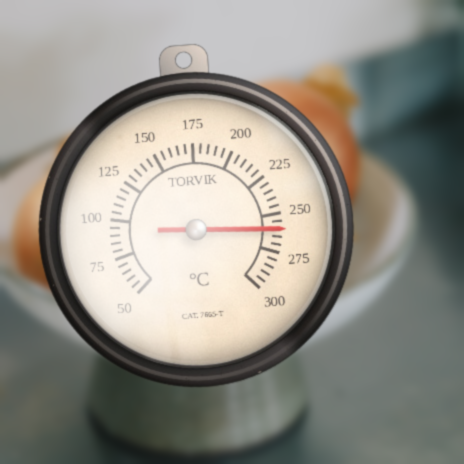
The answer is 260 °C
